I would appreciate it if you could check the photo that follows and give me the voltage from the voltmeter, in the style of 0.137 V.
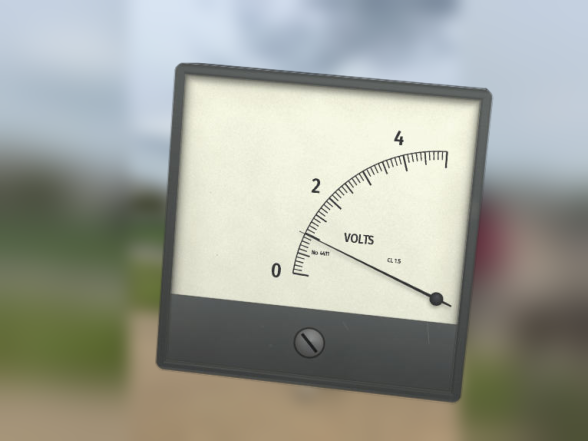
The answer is 1 V
